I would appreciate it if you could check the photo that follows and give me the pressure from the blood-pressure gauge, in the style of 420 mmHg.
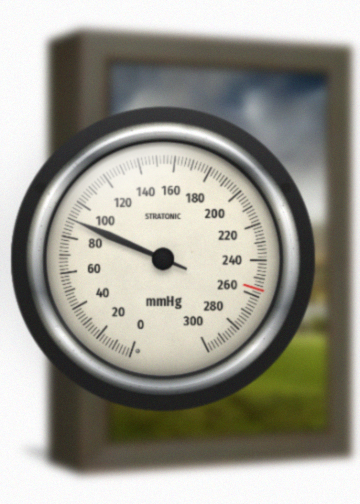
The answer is 90 mmHg
